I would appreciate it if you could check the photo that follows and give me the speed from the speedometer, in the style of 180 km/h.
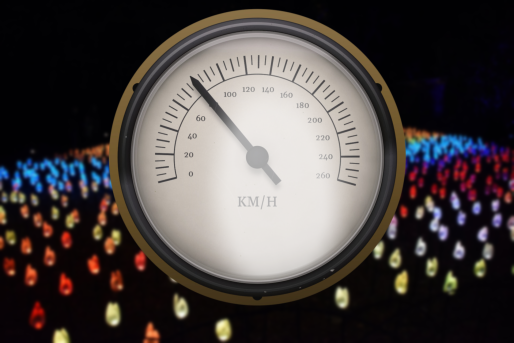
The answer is 80 km/h
